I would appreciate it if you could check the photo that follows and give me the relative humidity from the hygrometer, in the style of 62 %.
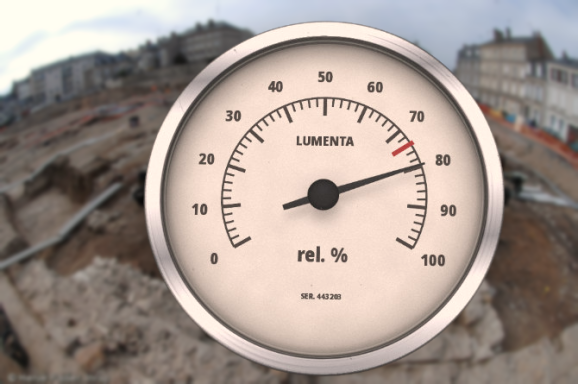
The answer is 80 %
